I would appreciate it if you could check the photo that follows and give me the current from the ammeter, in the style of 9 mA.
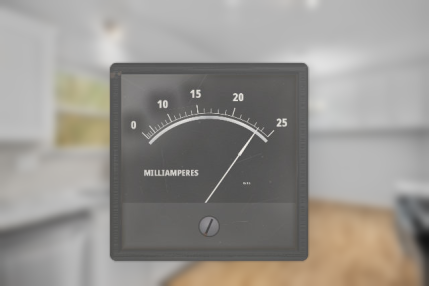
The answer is 23.5 mA
